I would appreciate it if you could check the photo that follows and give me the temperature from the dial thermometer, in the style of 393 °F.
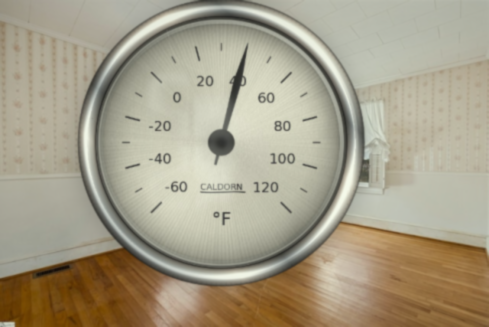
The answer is 40 °F
